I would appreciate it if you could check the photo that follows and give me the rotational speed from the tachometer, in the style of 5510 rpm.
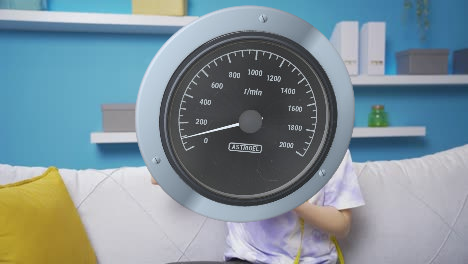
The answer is 100 rpm
